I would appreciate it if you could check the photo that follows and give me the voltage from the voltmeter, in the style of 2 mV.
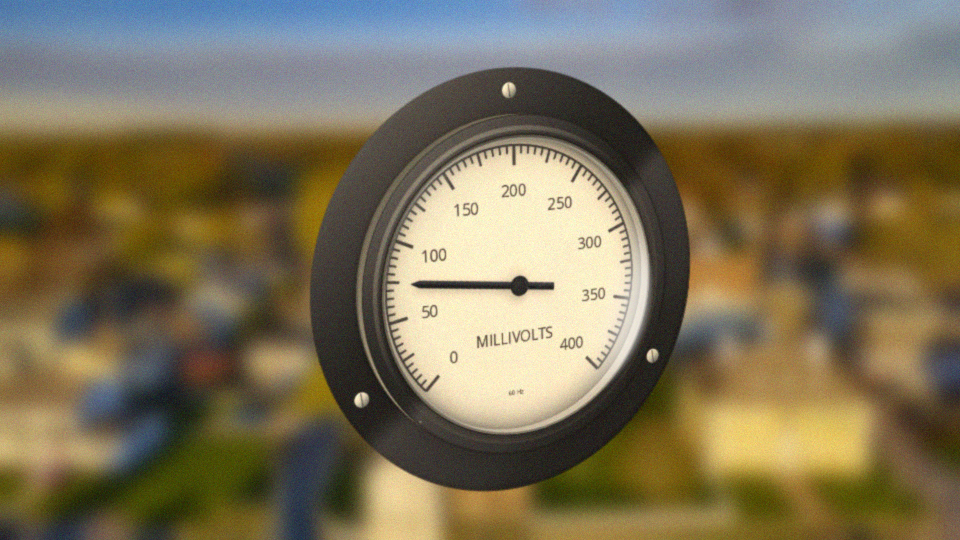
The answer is 75 mV
